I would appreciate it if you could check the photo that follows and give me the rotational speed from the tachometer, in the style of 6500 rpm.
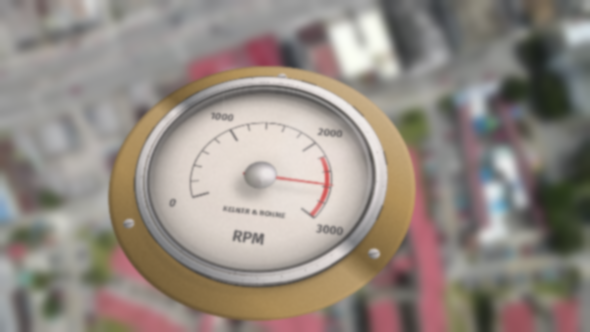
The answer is 2600 rpm
